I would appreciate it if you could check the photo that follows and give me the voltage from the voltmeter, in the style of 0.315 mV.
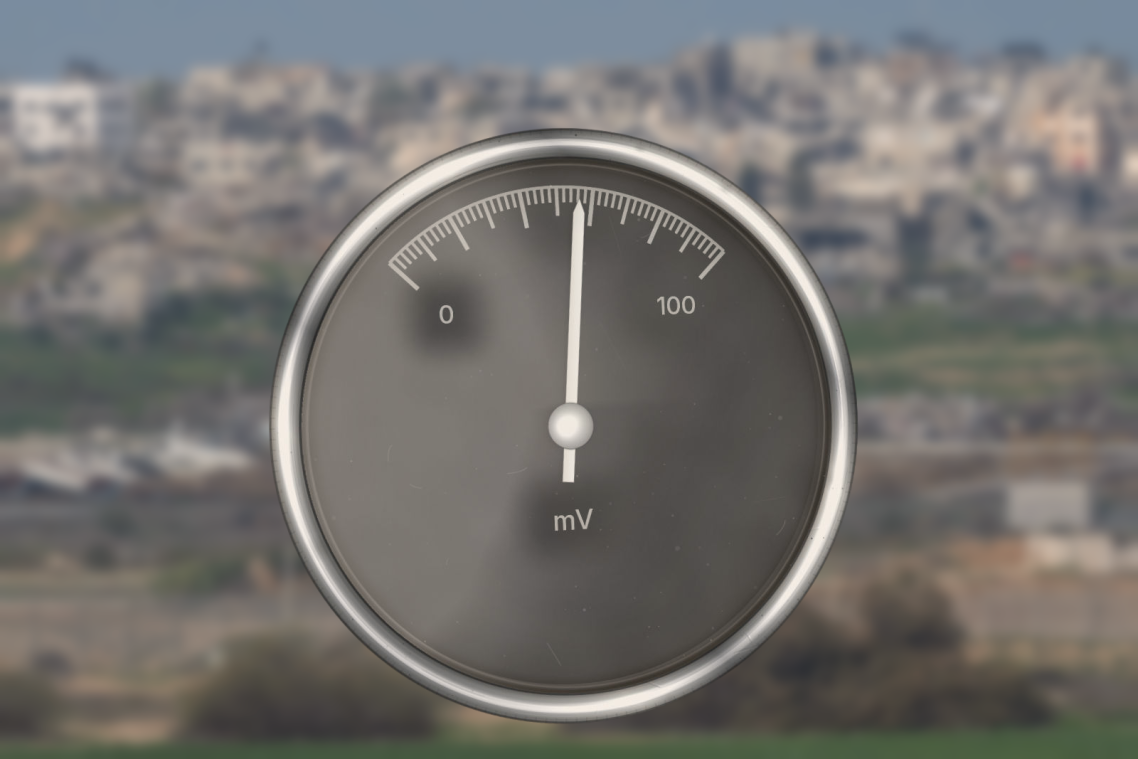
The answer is 56 mV
